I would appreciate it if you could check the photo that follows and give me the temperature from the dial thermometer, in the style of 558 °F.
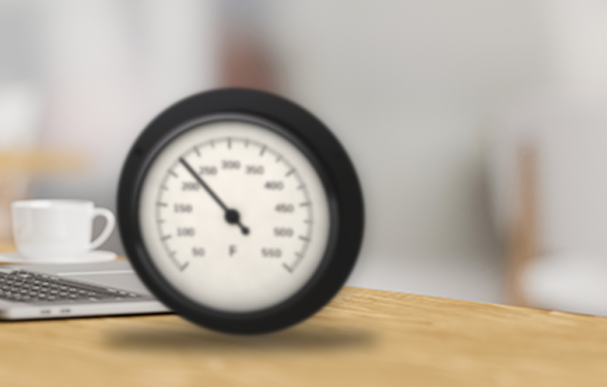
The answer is 225 °F
